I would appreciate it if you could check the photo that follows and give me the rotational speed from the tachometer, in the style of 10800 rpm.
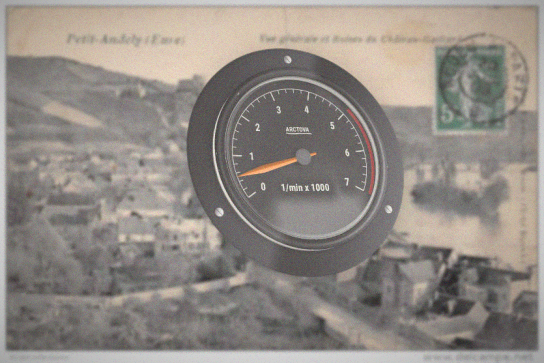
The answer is 500 rpm
